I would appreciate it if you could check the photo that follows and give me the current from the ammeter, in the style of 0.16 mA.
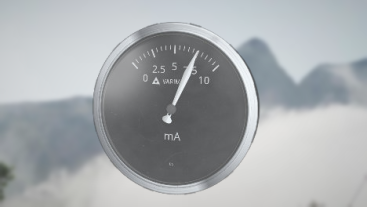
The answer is 7.5 mA
